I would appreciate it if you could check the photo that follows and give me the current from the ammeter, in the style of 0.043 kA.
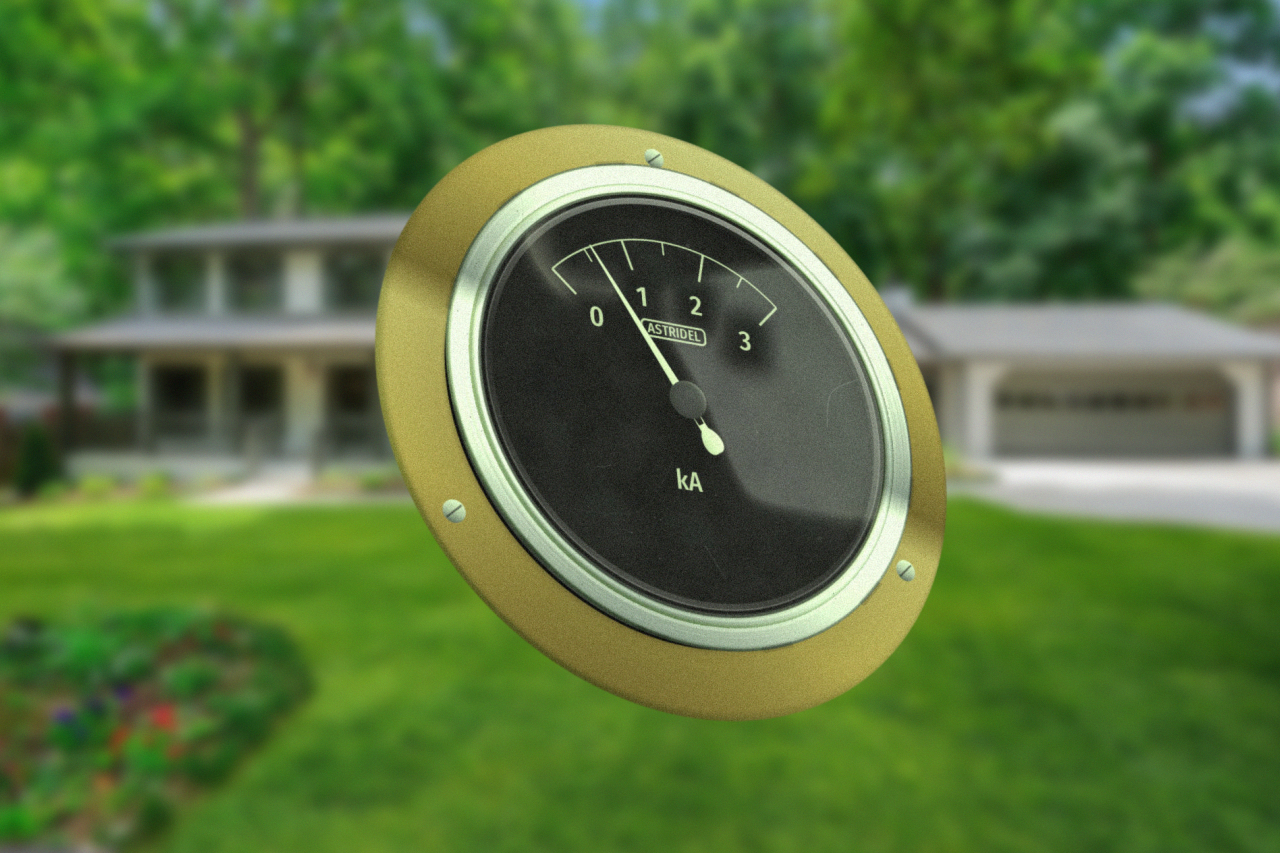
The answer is 0.5 kA
